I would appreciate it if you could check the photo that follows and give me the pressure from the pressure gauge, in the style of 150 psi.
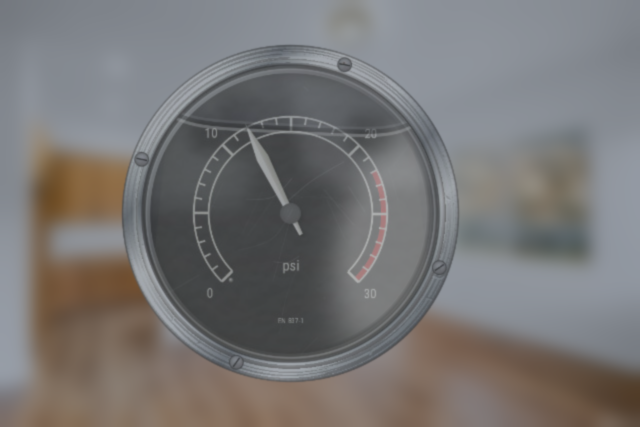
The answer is 12 psi
